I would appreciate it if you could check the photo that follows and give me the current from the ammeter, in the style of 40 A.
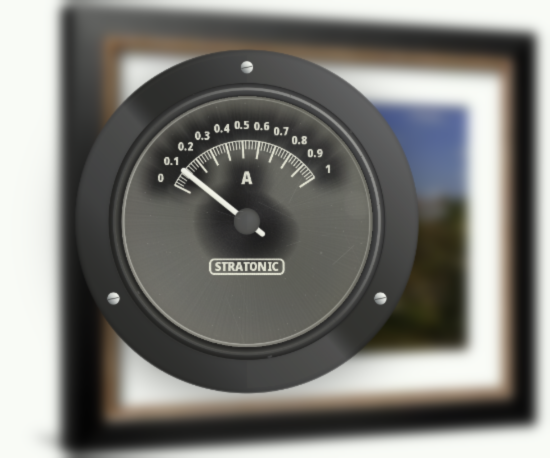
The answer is 0.1 A
